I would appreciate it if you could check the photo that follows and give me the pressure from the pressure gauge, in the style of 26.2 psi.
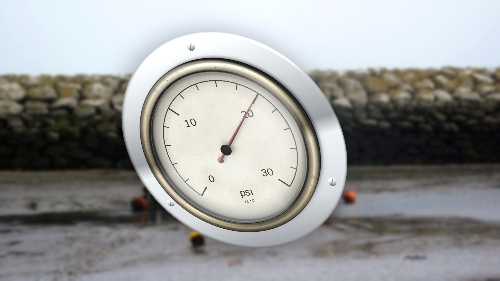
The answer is 20 psi
